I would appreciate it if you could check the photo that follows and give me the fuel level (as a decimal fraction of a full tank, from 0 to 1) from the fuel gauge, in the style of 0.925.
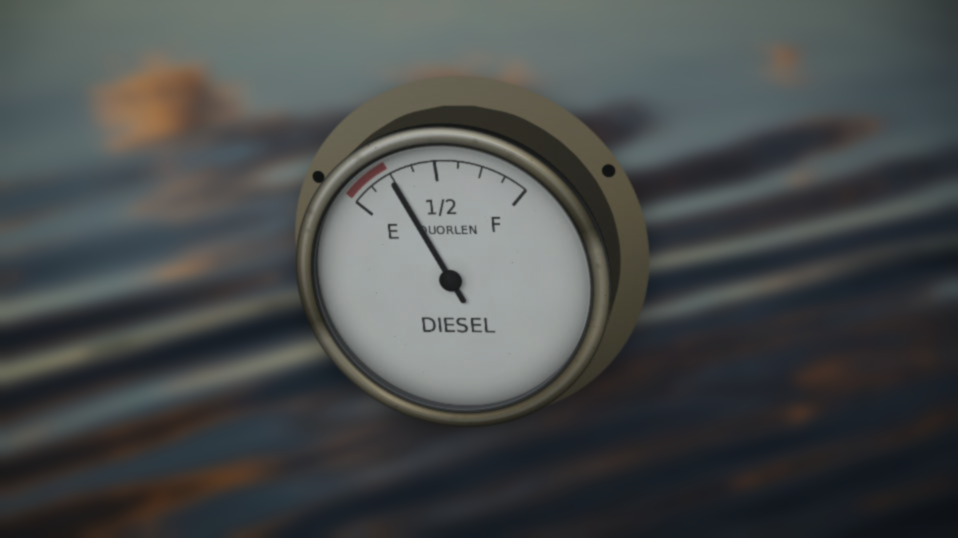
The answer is 0.25
